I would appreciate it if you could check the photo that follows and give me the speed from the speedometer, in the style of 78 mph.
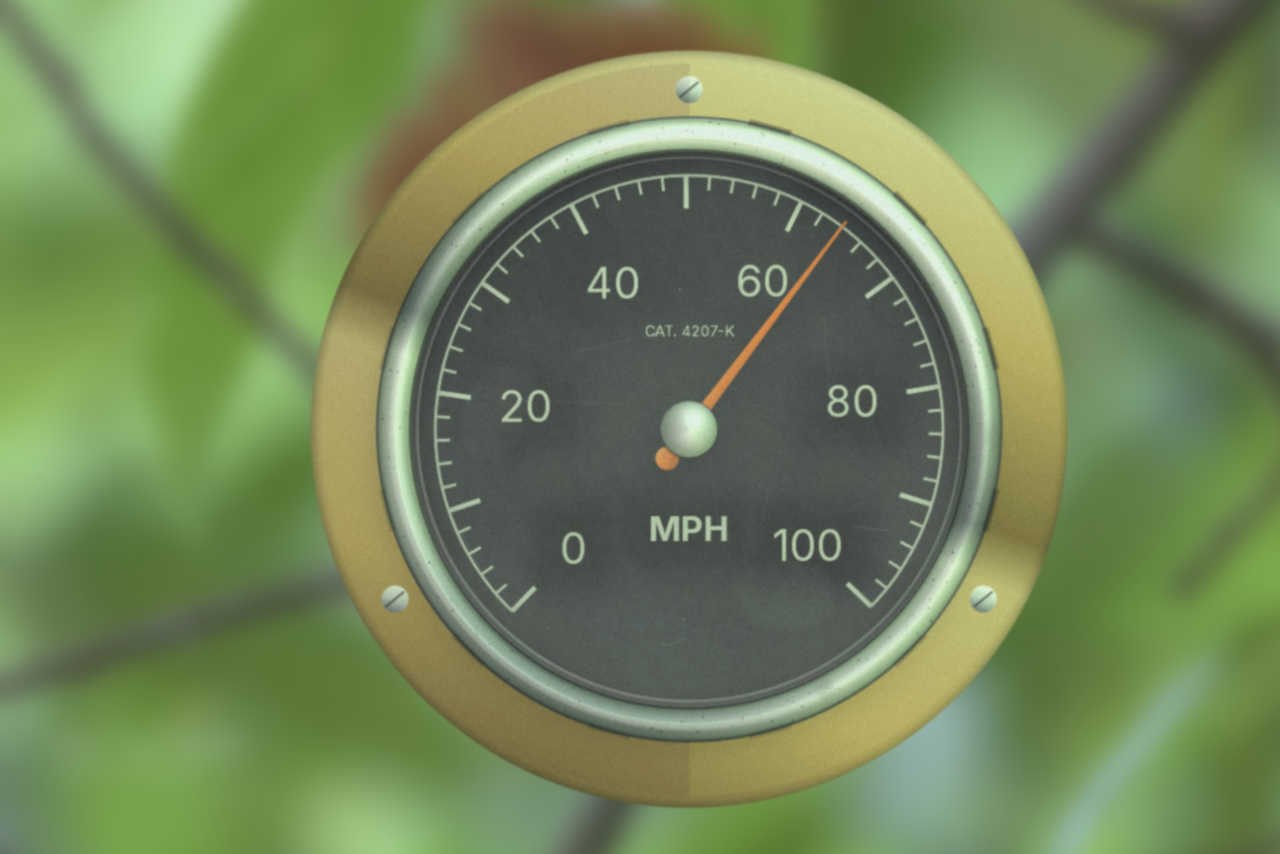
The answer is 64 mph
